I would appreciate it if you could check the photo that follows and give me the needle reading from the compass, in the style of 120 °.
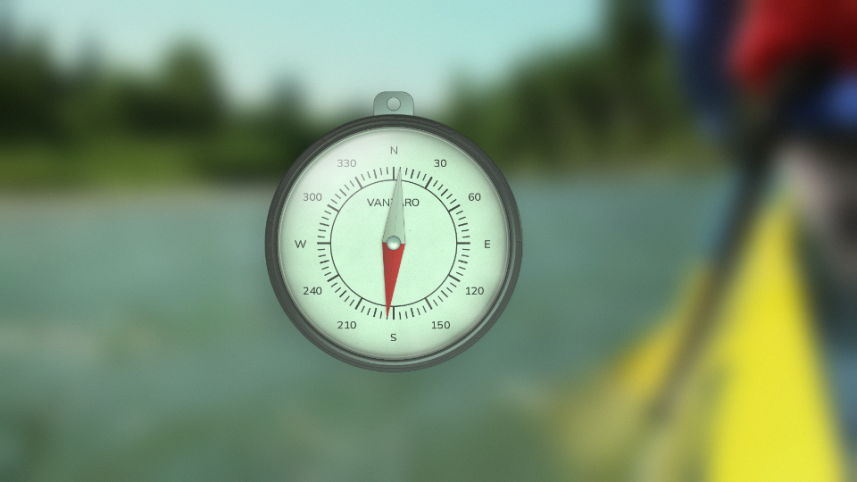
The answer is 185 °
